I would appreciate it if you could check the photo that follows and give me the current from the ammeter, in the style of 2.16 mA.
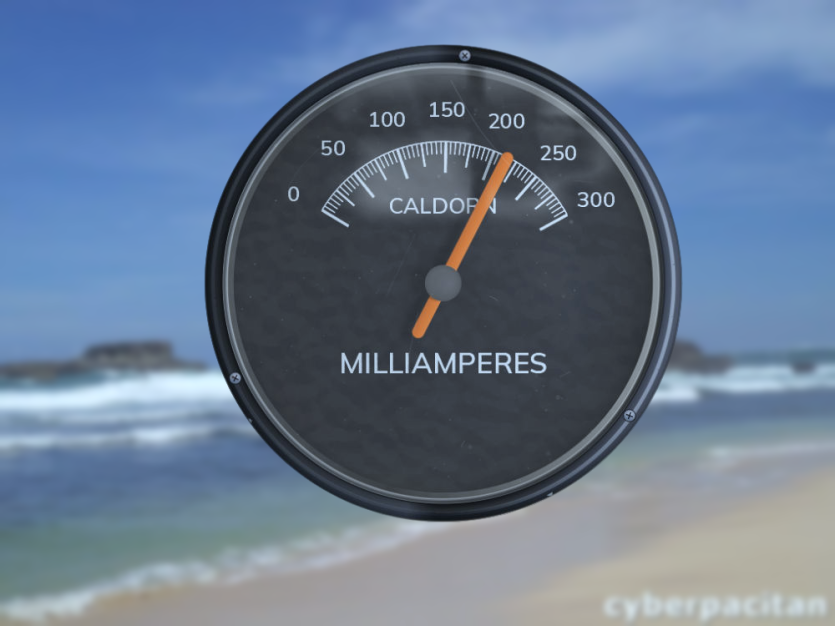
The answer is 215 mA
